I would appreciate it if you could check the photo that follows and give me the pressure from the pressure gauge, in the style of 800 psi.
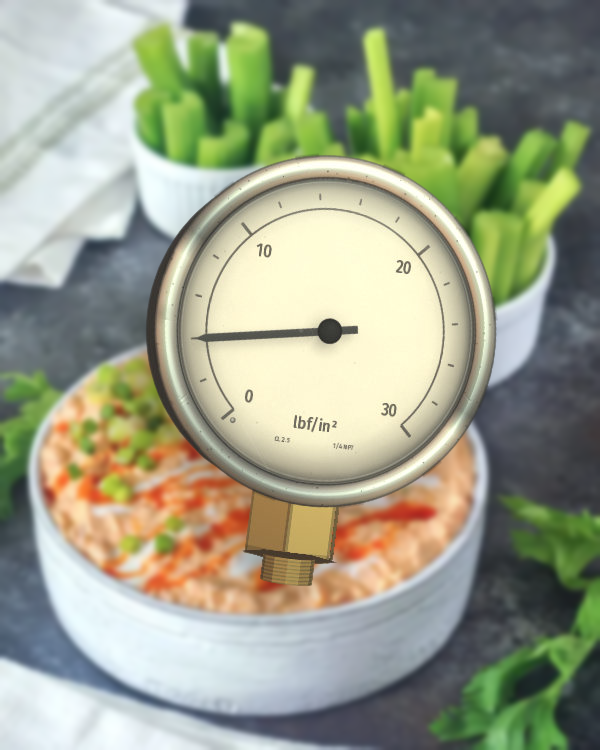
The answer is 4 psi
